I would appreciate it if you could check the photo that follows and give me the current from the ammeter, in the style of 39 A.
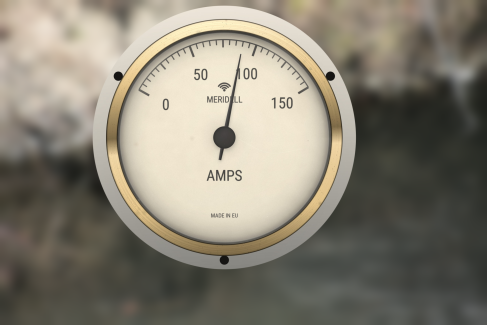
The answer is 90 A
